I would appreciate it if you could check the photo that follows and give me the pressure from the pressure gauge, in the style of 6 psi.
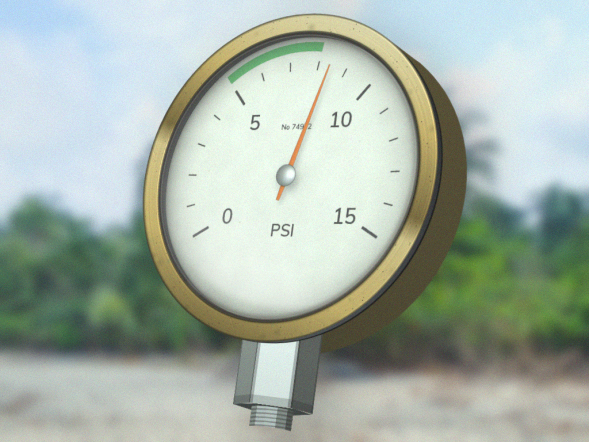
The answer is 8.5 psi
